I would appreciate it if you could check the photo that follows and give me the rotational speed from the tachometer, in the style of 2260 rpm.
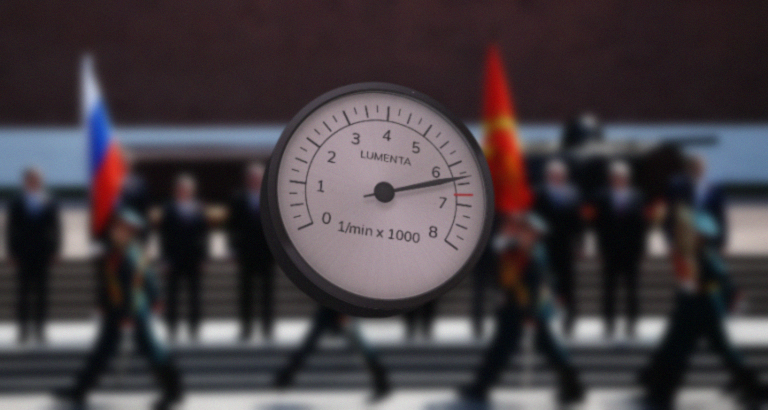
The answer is 6375 rpm
